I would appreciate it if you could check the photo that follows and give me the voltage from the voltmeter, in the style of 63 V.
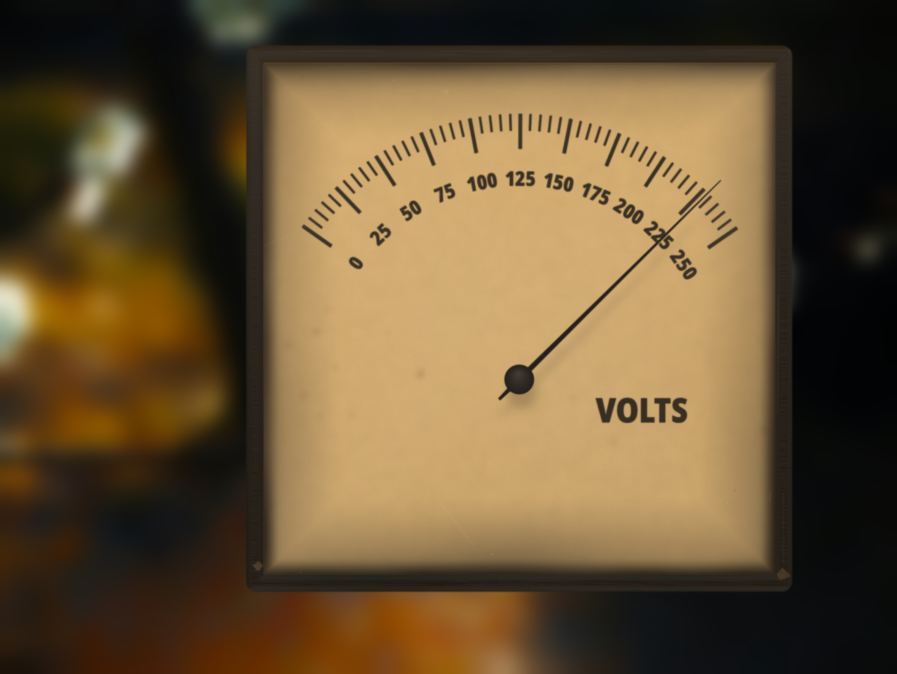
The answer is 227.5 V
